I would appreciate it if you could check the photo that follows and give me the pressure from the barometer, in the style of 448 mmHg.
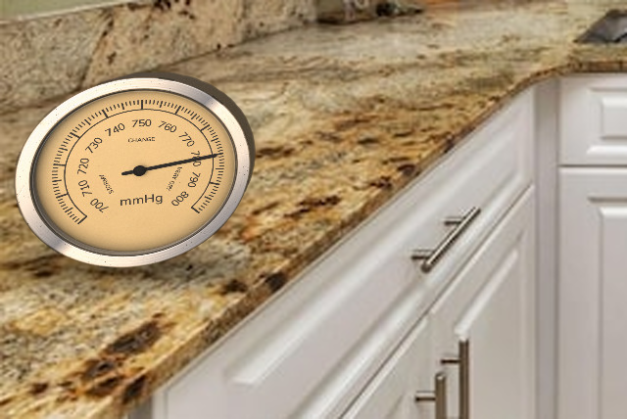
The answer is 780 mmHg
